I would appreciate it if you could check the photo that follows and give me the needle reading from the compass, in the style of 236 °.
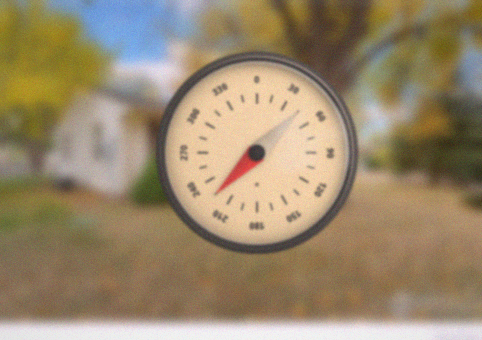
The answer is 225 °
